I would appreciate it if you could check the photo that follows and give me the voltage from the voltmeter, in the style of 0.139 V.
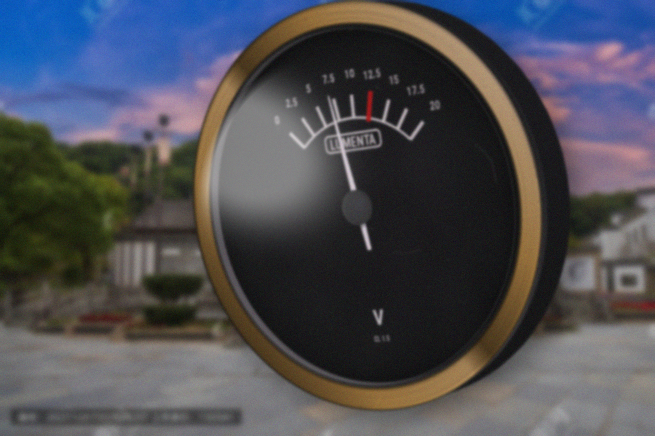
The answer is 7.5 V
